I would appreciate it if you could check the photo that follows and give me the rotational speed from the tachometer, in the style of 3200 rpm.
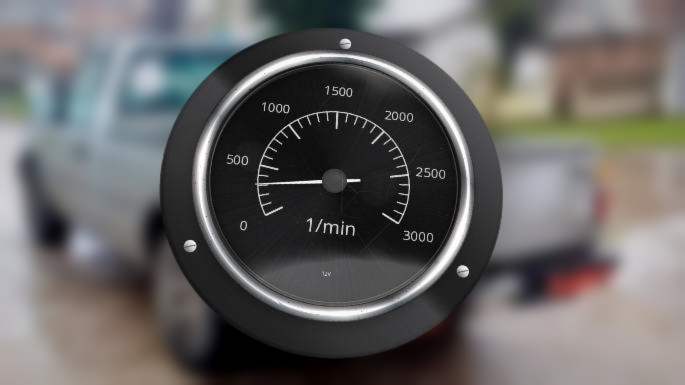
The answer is 300 rpm
